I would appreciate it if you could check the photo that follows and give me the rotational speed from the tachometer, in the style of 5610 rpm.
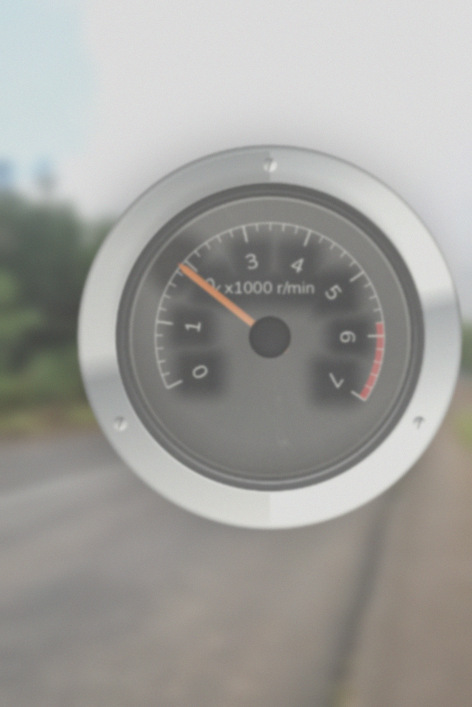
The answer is 1900 rpm
